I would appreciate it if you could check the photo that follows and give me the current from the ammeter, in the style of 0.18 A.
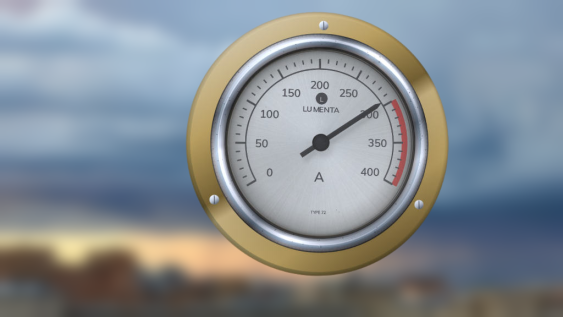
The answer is 295 A
